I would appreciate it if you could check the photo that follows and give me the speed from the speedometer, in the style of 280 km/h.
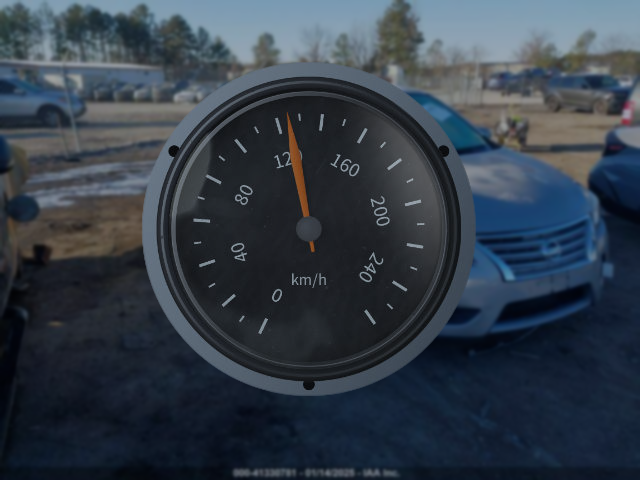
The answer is 125 km/h
